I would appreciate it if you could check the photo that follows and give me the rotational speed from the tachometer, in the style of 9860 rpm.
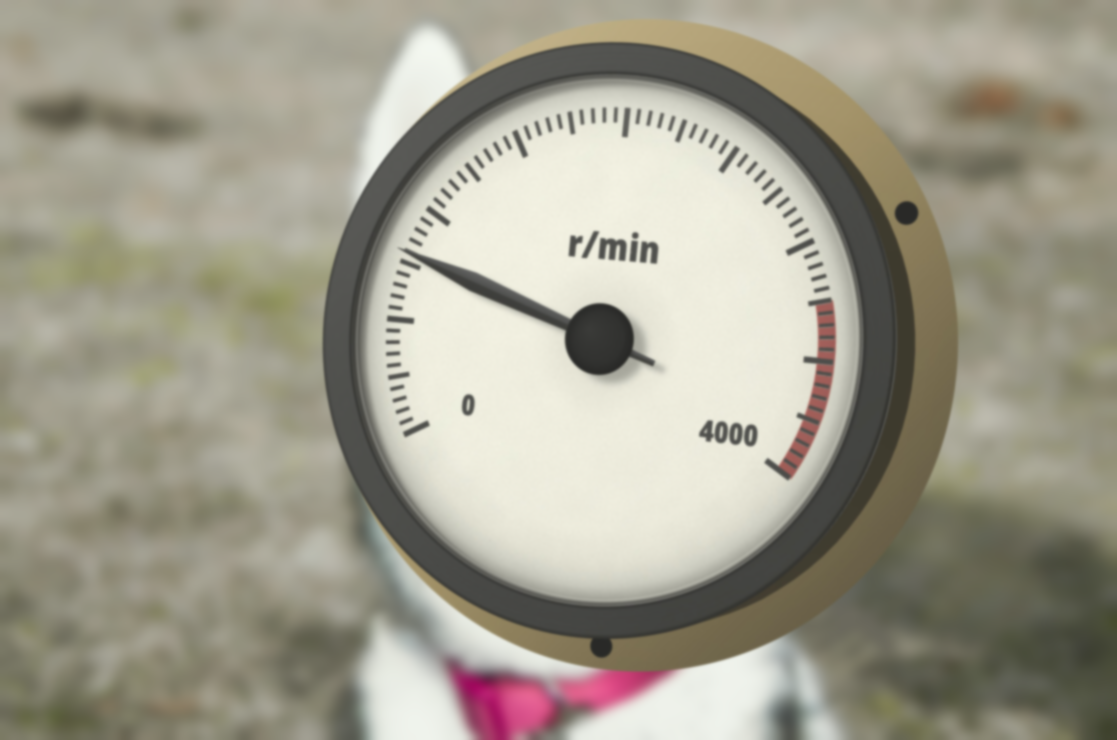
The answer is 800 rpm
